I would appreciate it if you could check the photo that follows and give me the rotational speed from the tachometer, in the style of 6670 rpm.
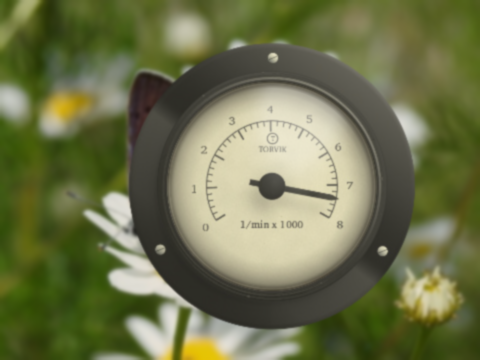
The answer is 7400 rpm
